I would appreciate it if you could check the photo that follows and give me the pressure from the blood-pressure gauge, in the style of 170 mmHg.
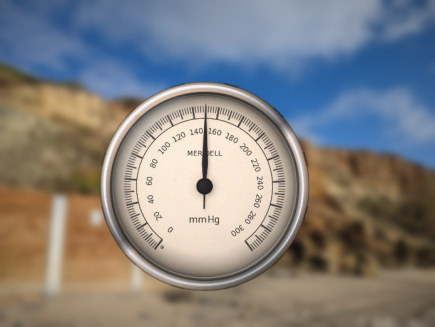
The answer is 150 mmHg
